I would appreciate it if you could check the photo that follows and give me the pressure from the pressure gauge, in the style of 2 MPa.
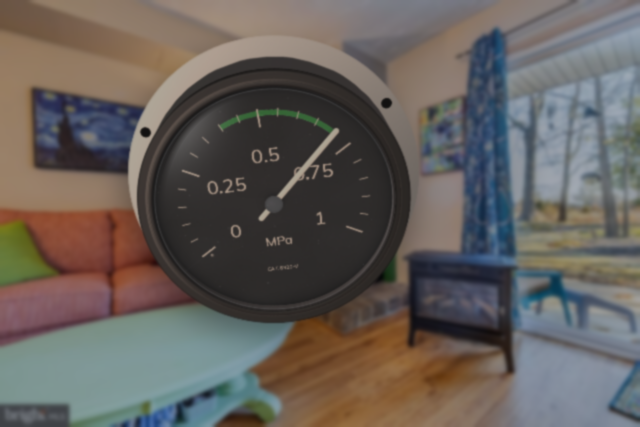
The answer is 0.7 MPa
